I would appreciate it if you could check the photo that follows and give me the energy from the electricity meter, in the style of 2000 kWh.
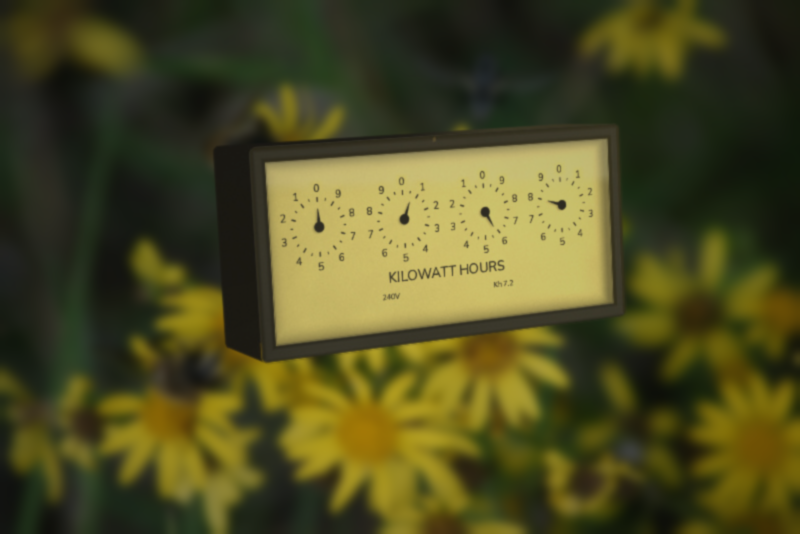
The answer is 58 kWh
